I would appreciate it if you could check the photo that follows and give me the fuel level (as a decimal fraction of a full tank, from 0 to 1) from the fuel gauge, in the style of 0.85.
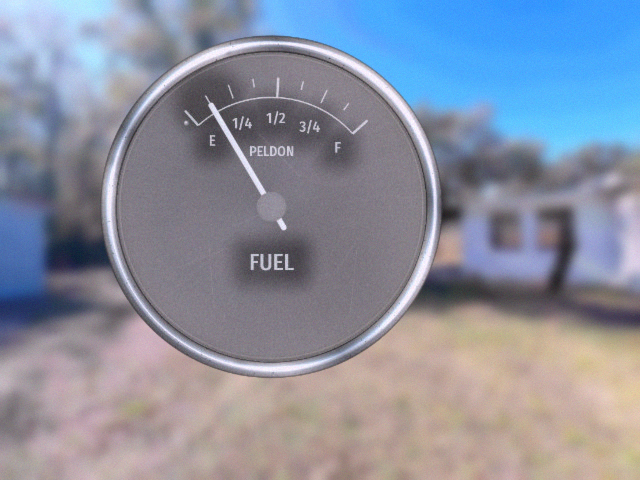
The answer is 0.125
